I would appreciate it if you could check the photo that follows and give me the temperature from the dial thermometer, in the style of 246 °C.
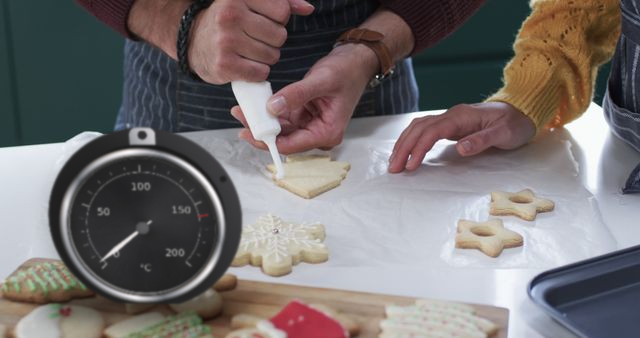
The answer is 5 °C
